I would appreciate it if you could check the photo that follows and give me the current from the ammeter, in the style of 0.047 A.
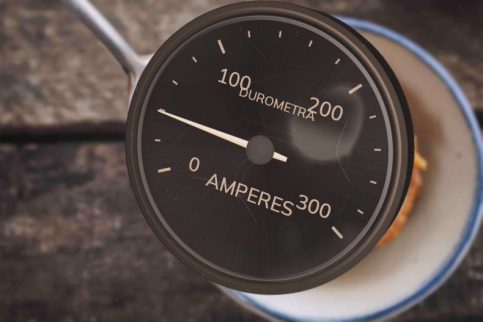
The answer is 40 A
